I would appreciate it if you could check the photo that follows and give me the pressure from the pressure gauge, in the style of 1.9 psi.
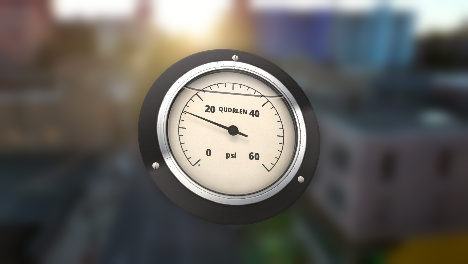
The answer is 14 psi
